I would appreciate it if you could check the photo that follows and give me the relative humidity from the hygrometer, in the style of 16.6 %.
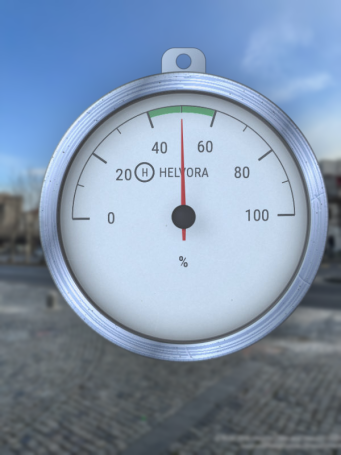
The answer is 50 %
